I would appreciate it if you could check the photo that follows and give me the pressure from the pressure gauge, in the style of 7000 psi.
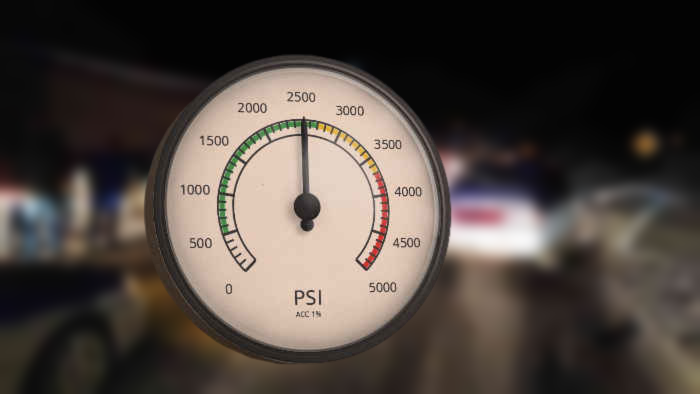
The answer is 2500 psi
